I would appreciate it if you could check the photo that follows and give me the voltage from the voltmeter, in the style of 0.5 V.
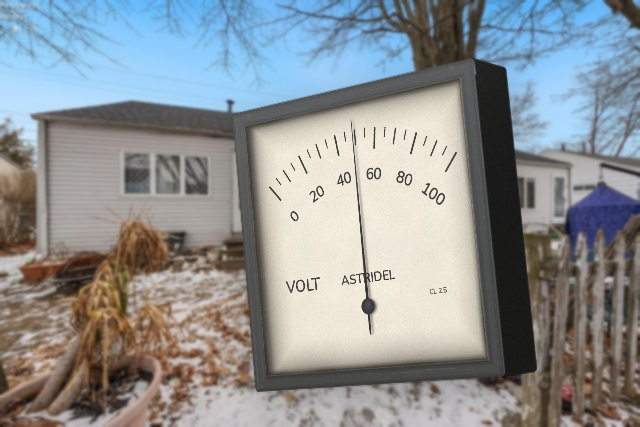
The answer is 50 V
